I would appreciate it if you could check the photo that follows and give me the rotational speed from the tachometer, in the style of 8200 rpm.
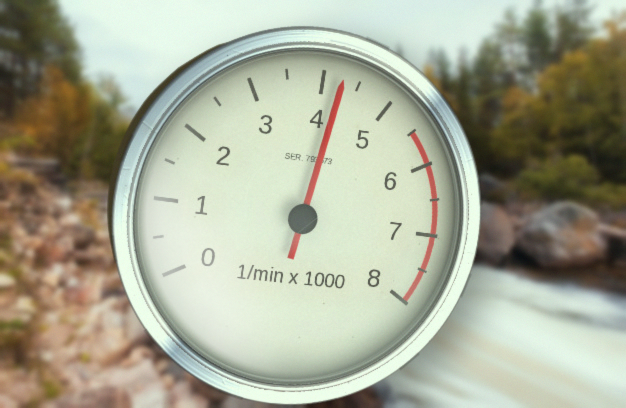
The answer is 4250 rpm
